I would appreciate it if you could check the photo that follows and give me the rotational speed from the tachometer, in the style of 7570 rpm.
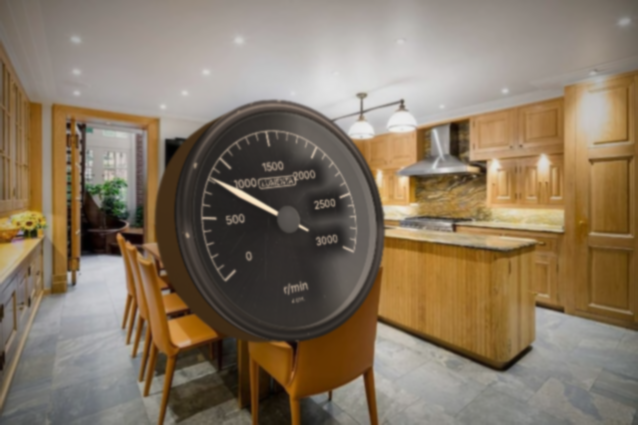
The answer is 800 rpm
